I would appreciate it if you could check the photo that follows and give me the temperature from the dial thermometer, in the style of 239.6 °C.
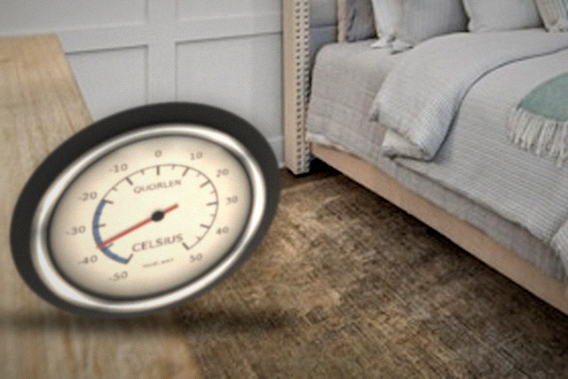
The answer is -37.5 °C
